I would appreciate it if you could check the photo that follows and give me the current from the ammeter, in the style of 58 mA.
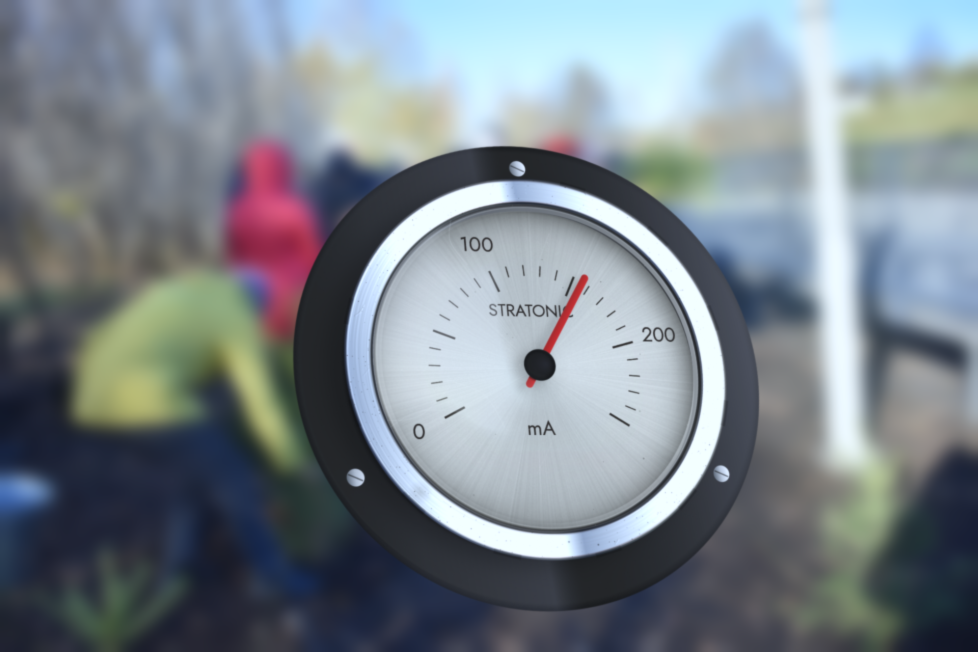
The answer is 155 mA
